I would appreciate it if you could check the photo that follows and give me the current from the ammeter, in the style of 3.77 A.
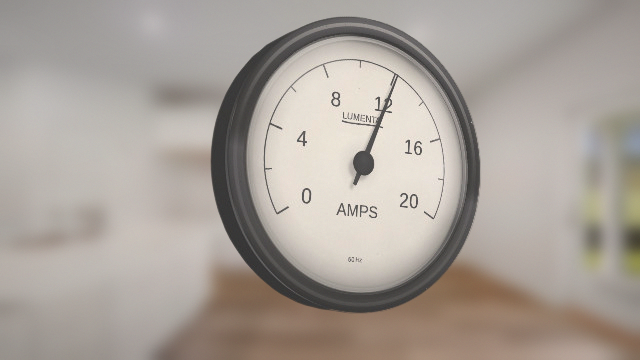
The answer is 12 A
